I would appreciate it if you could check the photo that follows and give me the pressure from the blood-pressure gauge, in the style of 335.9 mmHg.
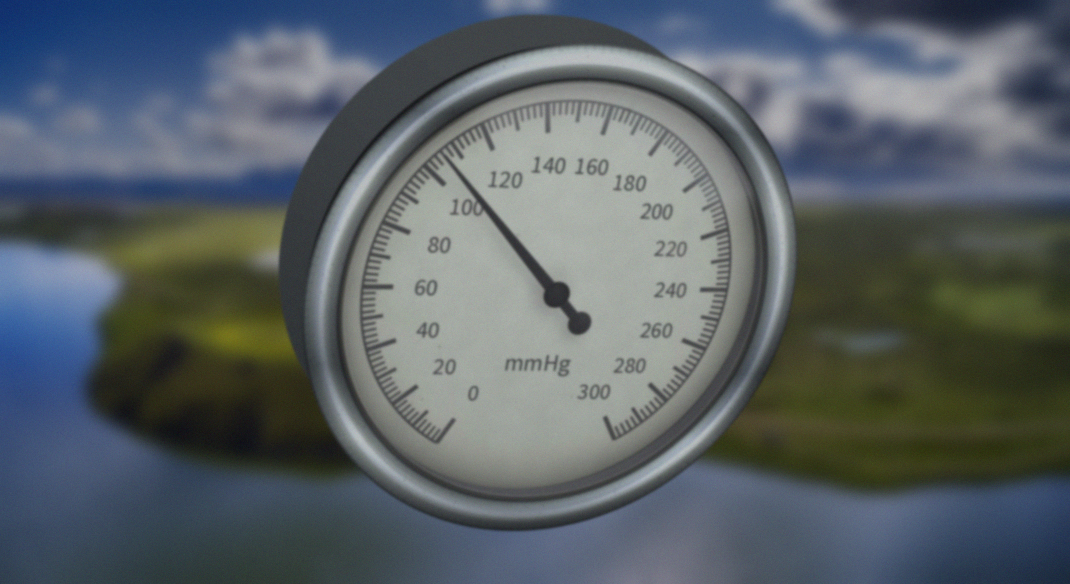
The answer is 106 mmHg
